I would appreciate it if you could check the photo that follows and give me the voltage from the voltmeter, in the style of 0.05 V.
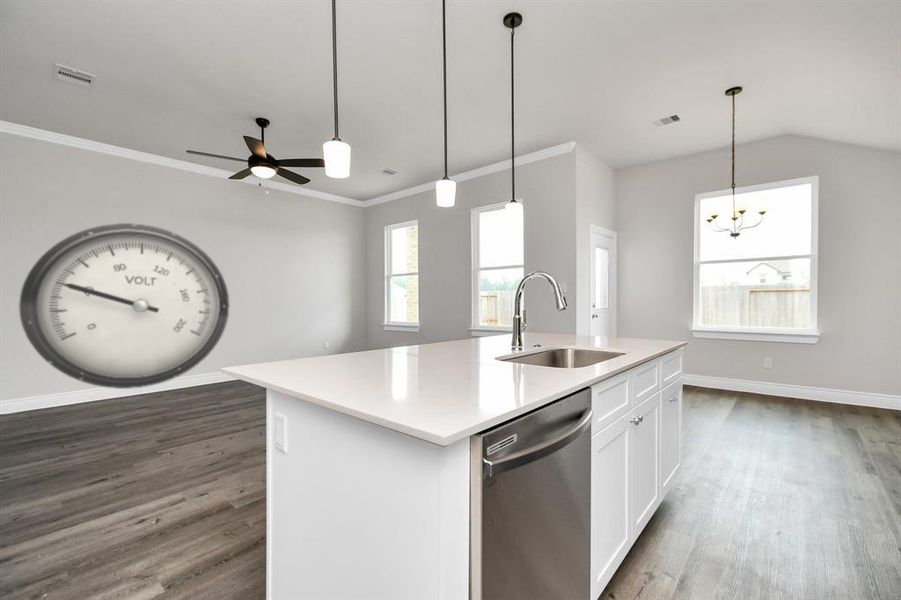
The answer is 40 V
